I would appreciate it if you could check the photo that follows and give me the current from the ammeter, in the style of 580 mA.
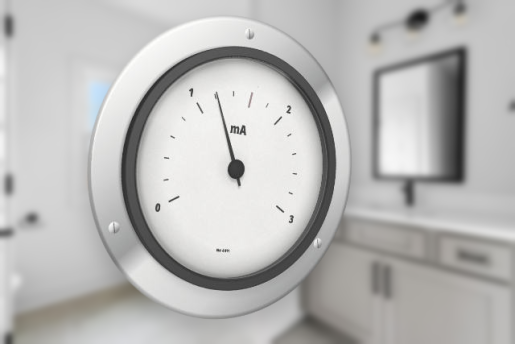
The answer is 1.2 mA
